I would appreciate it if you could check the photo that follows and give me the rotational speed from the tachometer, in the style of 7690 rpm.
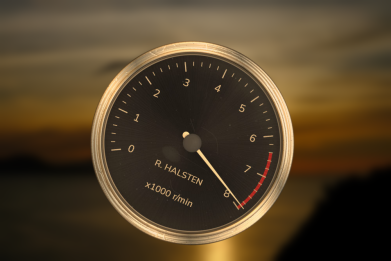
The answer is 7900 rpm
